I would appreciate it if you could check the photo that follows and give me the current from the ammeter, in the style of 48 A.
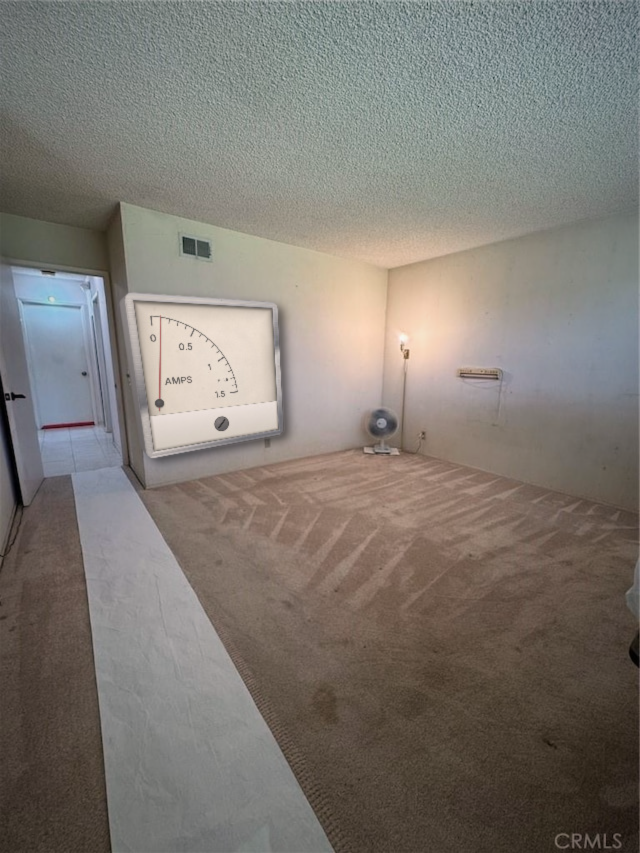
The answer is 0.1 A
